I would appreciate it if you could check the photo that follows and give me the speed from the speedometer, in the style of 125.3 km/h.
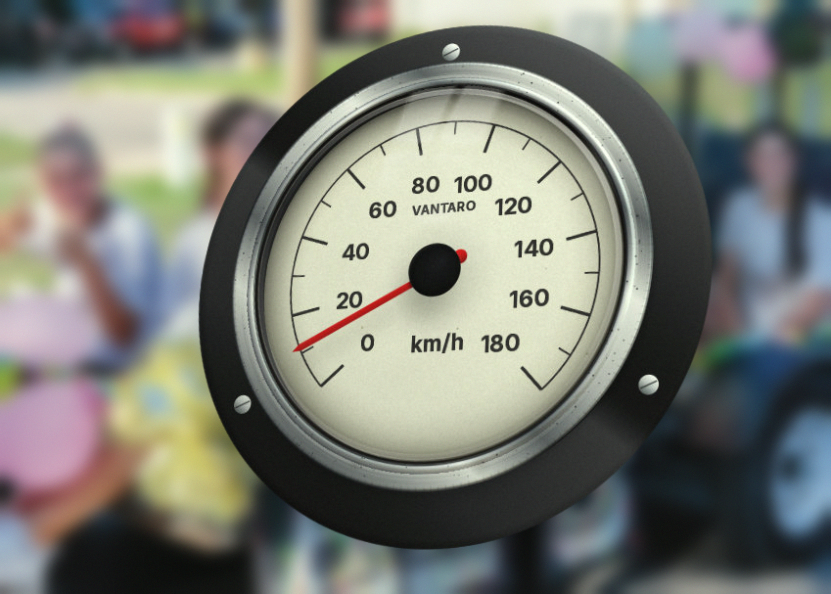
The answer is 10 km/h
